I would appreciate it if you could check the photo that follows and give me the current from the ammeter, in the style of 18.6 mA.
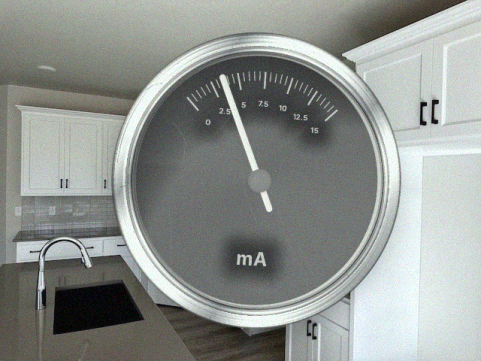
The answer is 3.5 mA
